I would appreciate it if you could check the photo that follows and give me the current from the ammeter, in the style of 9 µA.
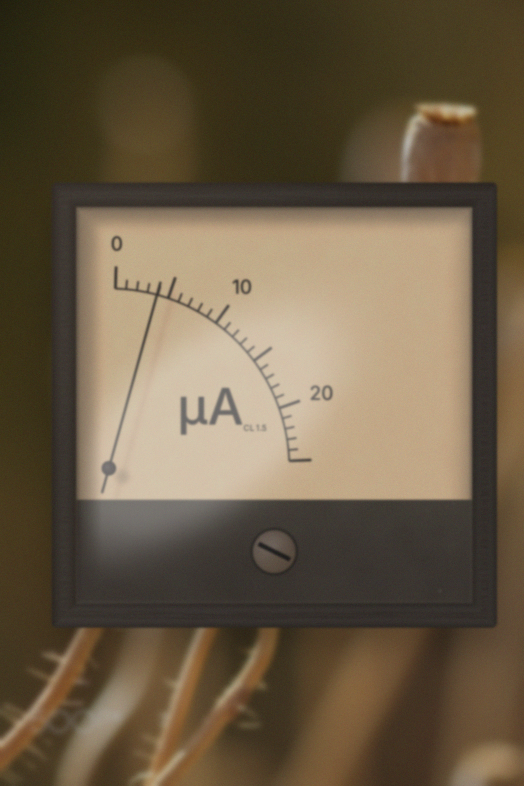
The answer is 4 µA
